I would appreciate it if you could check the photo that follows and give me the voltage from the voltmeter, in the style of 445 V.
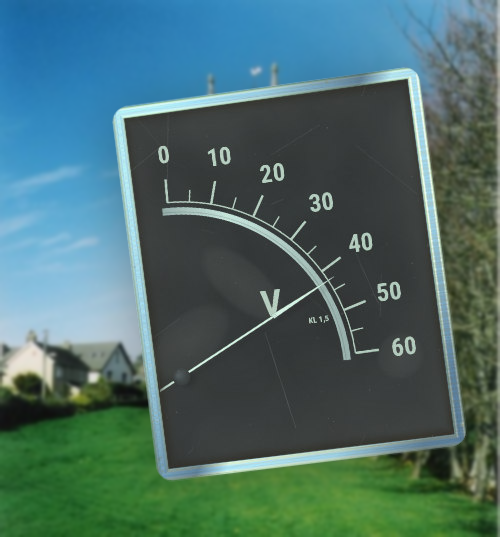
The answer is 42.5 V
